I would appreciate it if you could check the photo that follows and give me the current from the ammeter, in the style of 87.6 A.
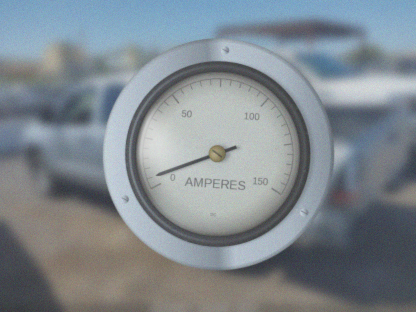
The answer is 5 A
